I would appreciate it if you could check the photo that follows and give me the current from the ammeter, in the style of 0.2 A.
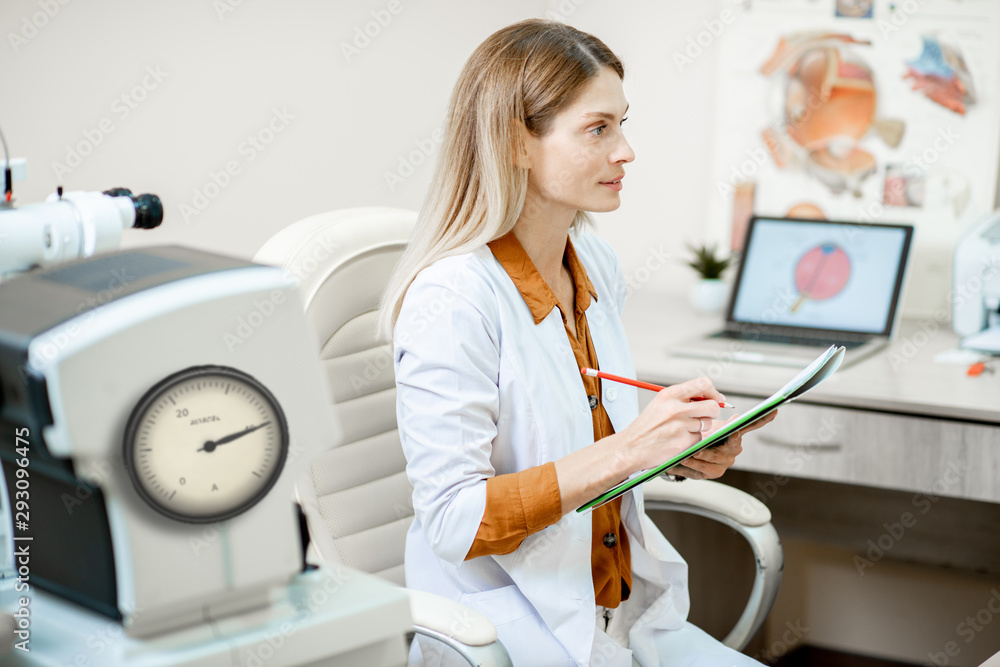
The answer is 40 A
